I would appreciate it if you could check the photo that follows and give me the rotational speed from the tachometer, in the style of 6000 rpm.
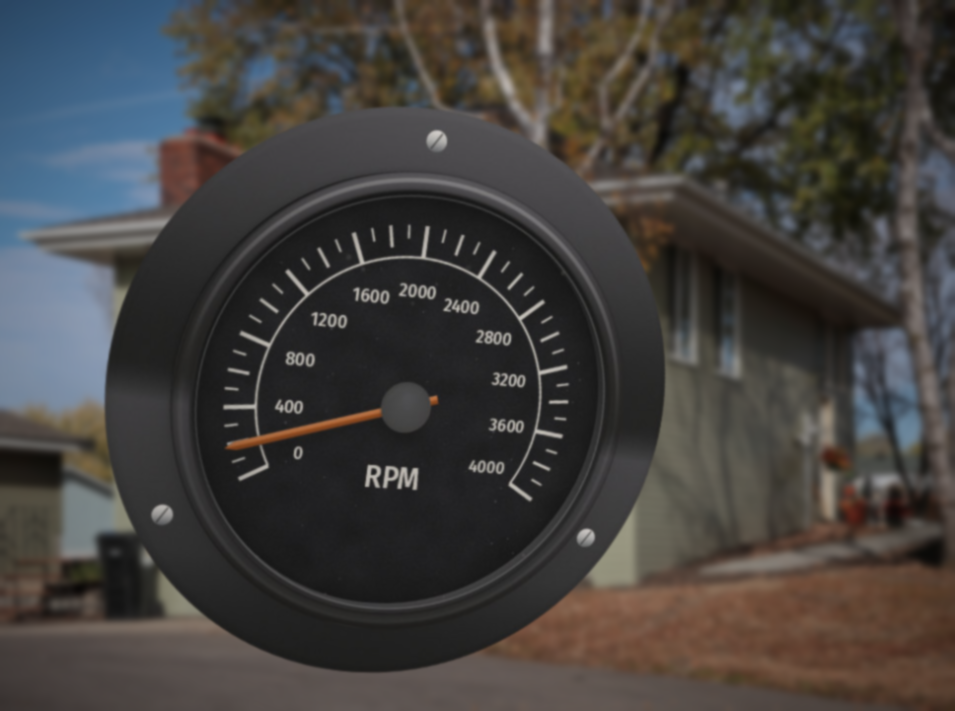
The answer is 200 rpm
